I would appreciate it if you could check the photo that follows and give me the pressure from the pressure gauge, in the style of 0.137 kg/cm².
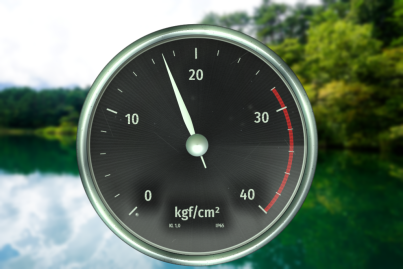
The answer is 17 kg/cm²
